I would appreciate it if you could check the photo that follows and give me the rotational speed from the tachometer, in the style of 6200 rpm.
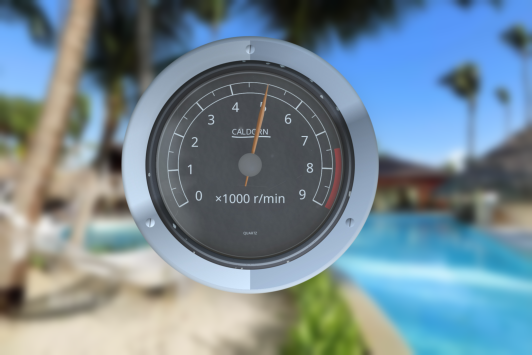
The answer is 5000 rpm
